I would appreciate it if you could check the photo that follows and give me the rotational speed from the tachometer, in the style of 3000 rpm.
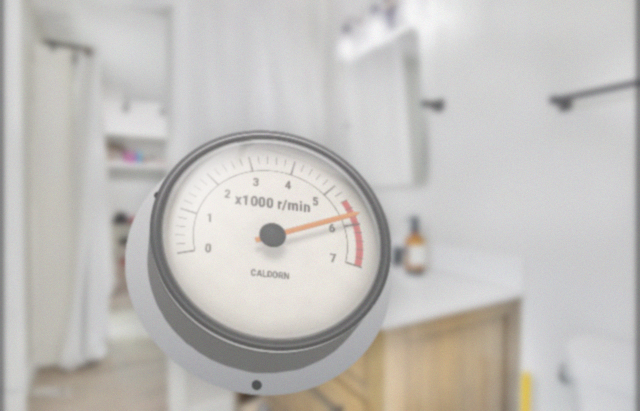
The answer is 5800 rpm
